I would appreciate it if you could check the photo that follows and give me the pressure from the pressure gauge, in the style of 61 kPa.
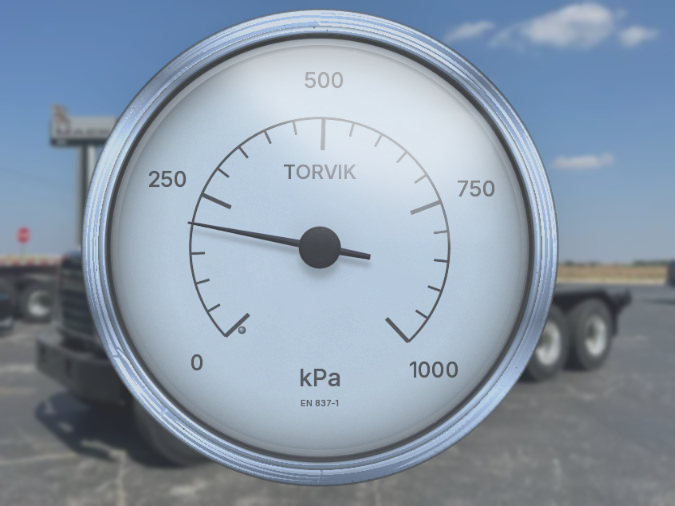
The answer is 200 kPa
